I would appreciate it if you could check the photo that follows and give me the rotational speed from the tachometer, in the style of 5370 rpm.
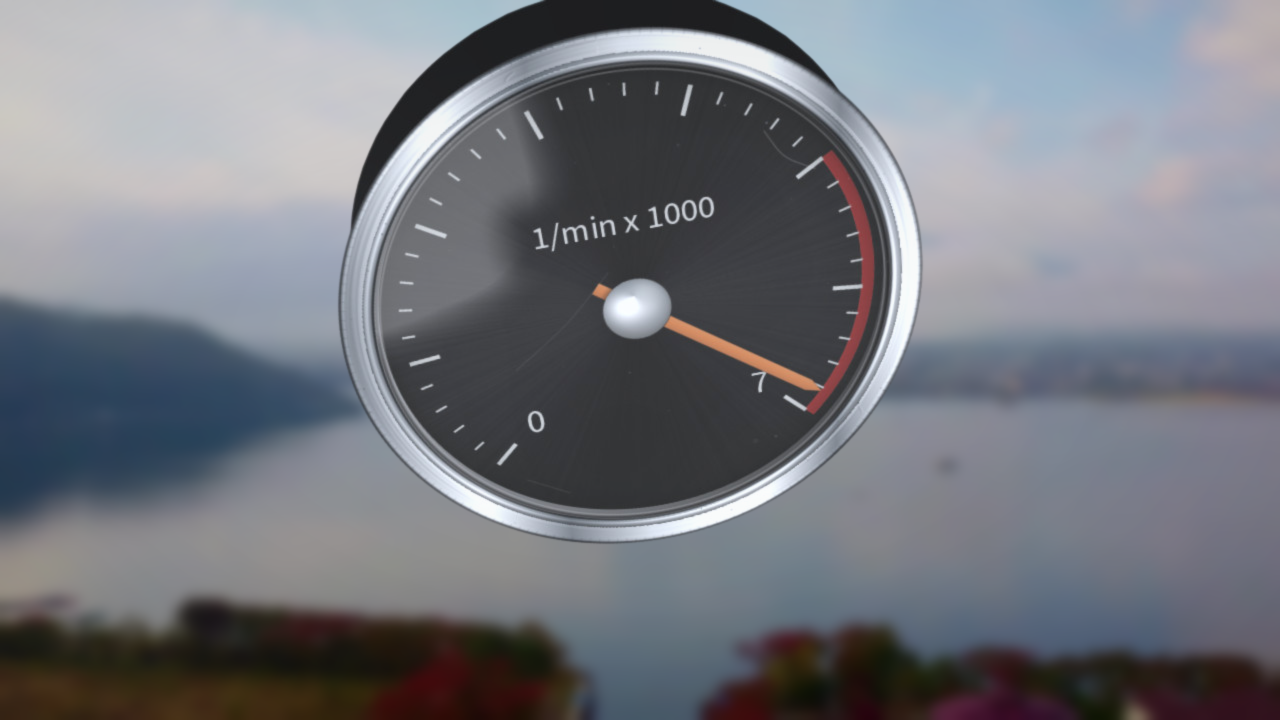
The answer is 6800 rpm
